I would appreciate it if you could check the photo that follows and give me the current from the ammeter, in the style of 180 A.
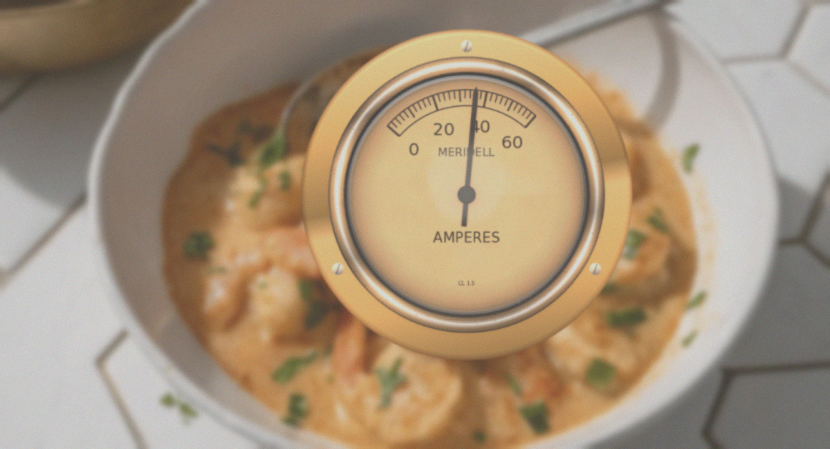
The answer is 36 A
